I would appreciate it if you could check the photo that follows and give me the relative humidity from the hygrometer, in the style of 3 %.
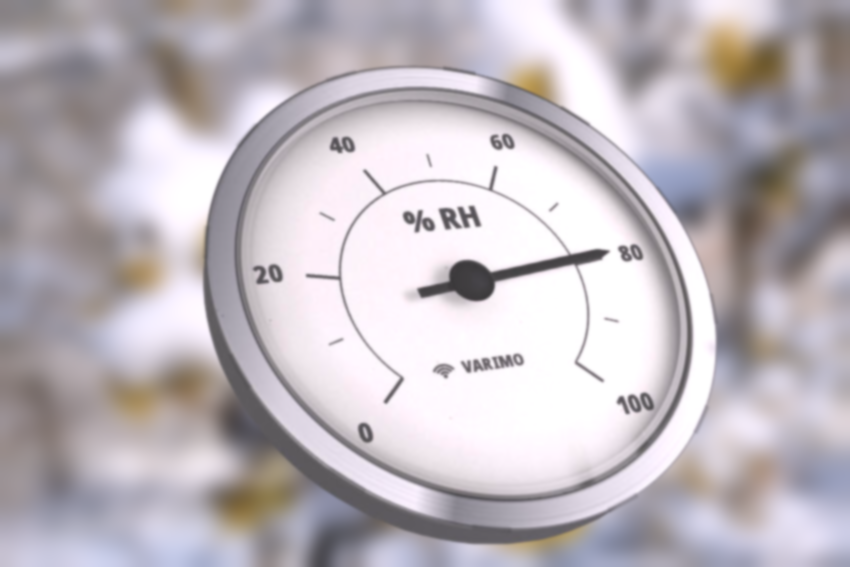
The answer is 80 %
